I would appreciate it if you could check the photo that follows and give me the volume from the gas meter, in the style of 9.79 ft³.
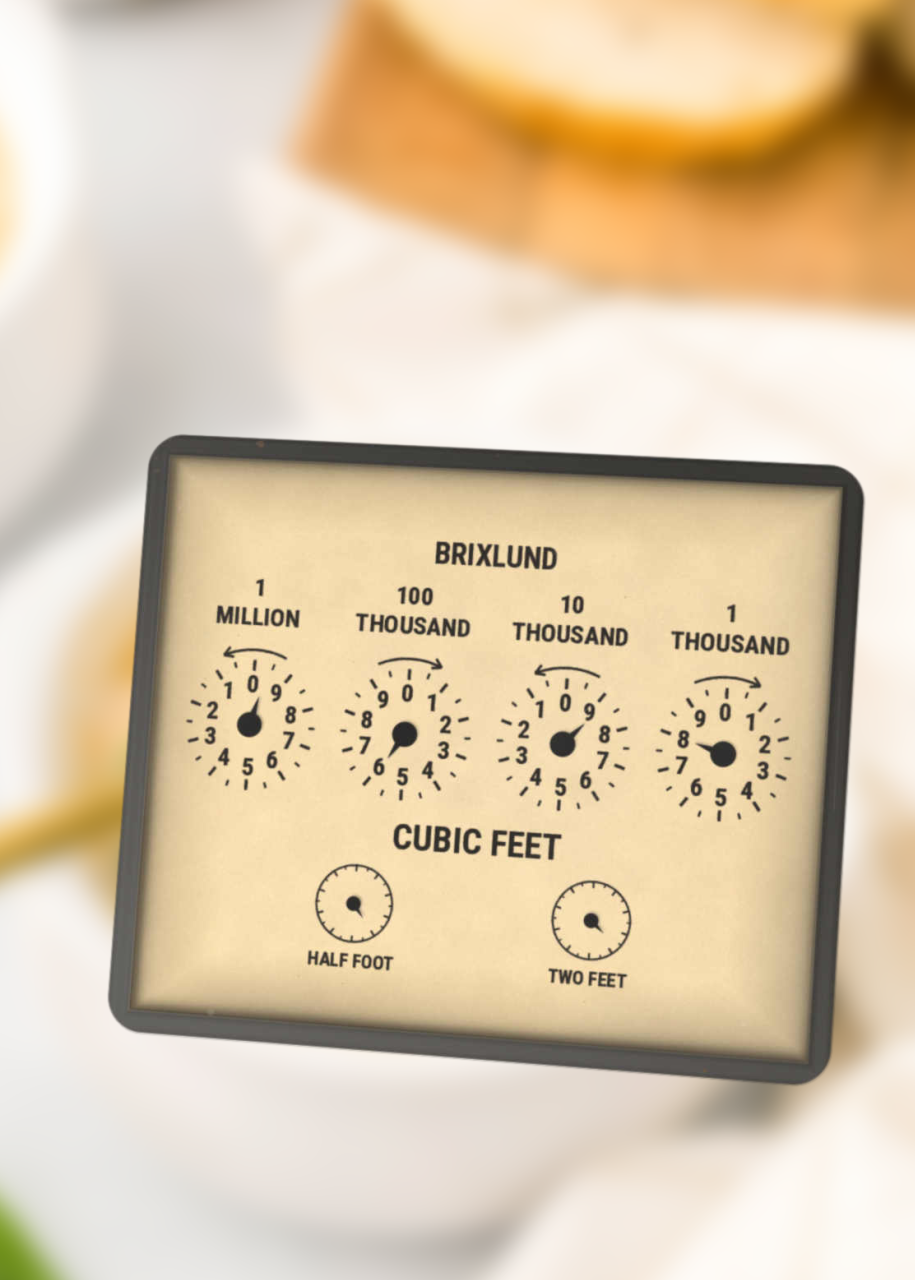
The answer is 958800 ft³
